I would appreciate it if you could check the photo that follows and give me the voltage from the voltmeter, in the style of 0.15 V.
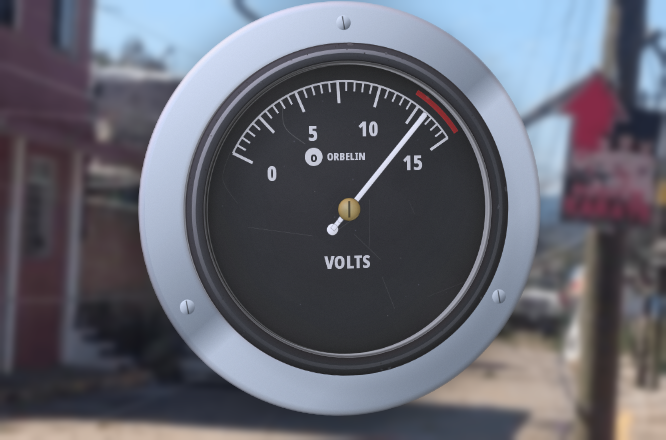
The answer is 13 V
